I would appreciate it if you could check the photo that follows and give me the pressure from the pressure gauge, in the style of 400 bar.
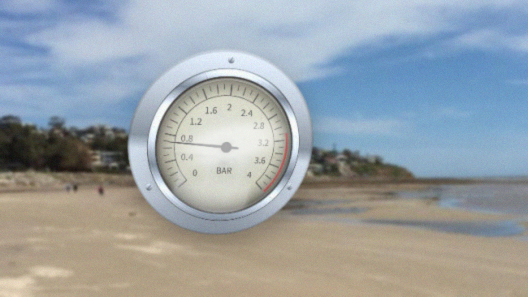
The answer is 0.7 bar
